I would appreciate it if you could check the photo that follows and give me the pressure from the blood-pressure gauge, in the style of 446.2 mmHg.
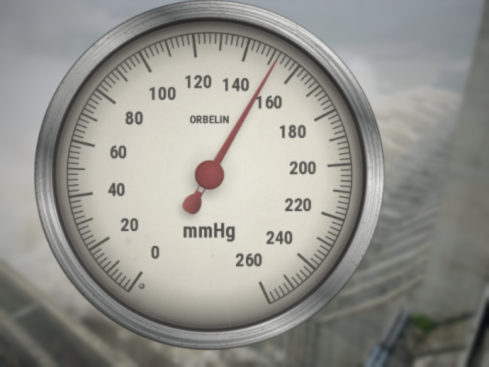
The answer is 152 mmHg
